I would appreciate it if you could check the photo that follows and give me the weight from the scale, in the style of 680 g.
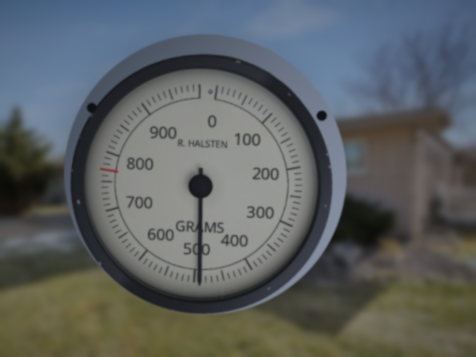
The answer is 490 g
